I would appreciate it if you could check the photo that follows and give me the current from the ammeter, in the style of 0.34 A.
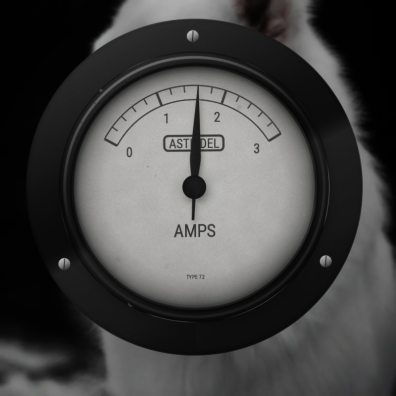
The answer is 1.6 A
